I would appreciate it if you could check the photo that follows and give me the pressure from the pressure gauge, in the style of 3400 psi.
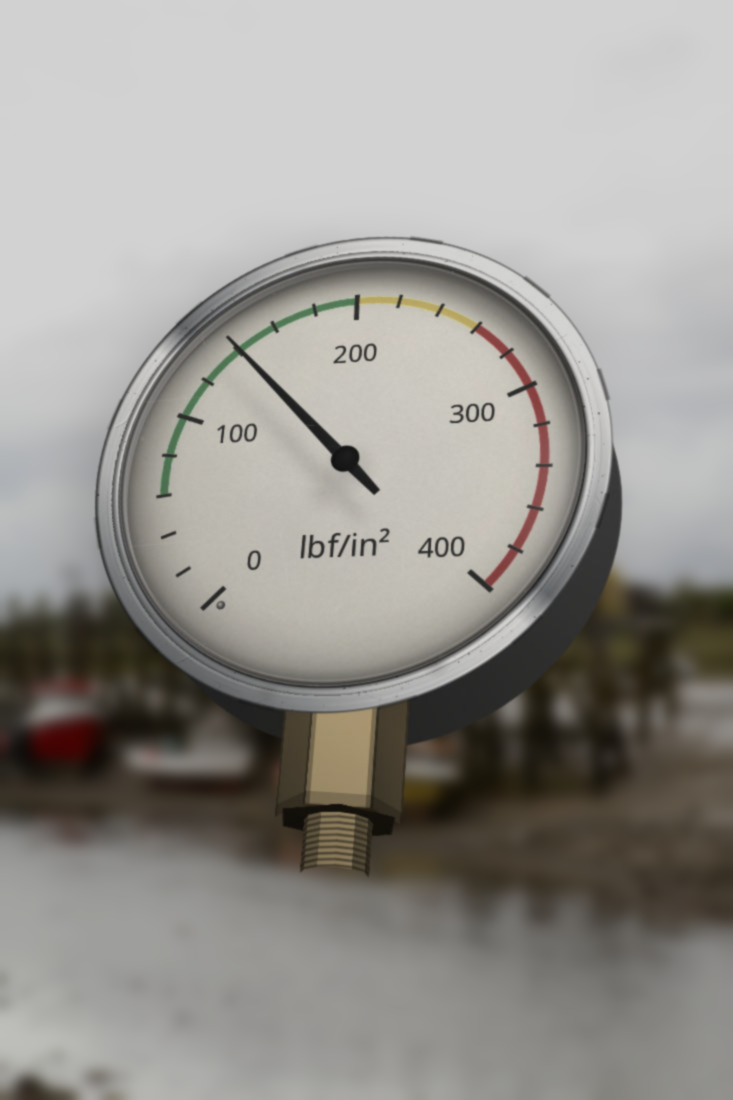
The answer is 140 psi
